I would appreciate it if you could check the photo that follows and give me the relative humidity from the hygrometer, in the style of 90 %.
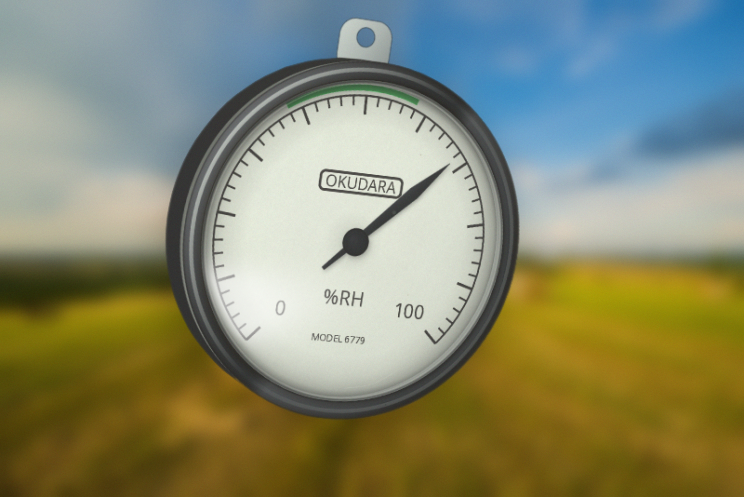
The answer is 68 %
